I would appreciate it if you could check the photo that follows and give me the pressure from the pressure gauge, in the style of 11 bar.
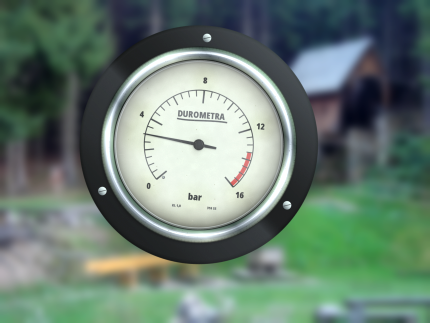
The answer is 3 bar
